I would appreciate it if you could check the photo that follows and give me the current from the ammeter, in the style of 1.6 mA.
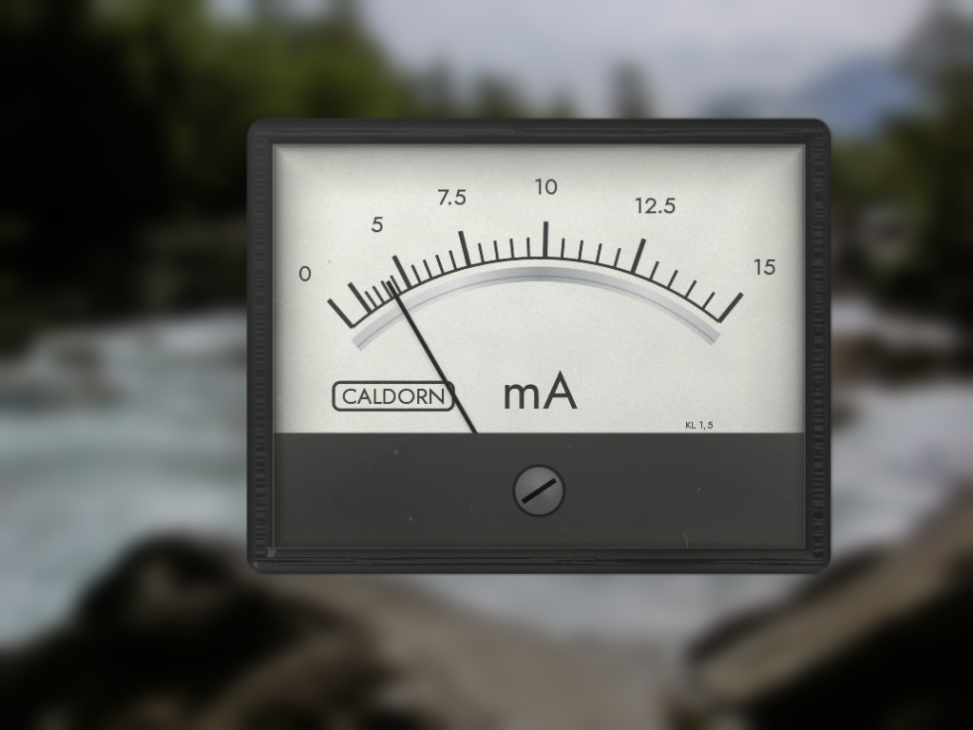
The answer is 4.25 mA
